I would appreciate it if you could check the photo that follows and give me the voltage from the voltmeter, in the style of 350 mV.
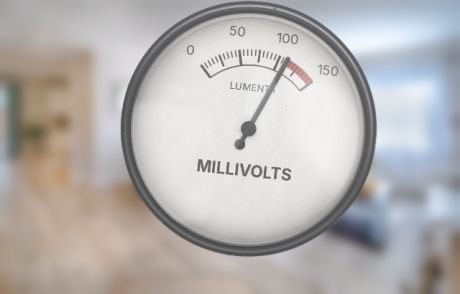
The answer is 110 mV
